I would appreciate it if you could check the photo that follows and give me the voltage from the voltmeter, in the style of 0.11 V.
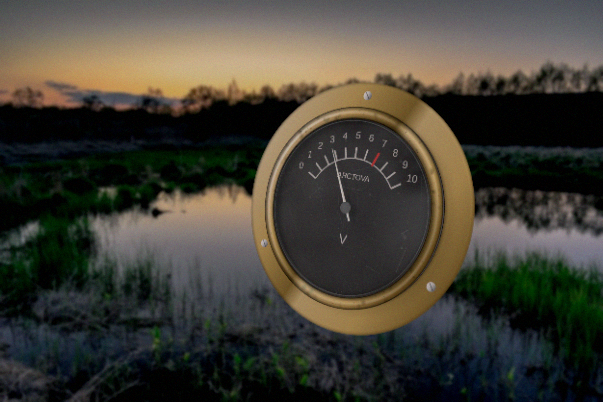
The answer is 3 V
